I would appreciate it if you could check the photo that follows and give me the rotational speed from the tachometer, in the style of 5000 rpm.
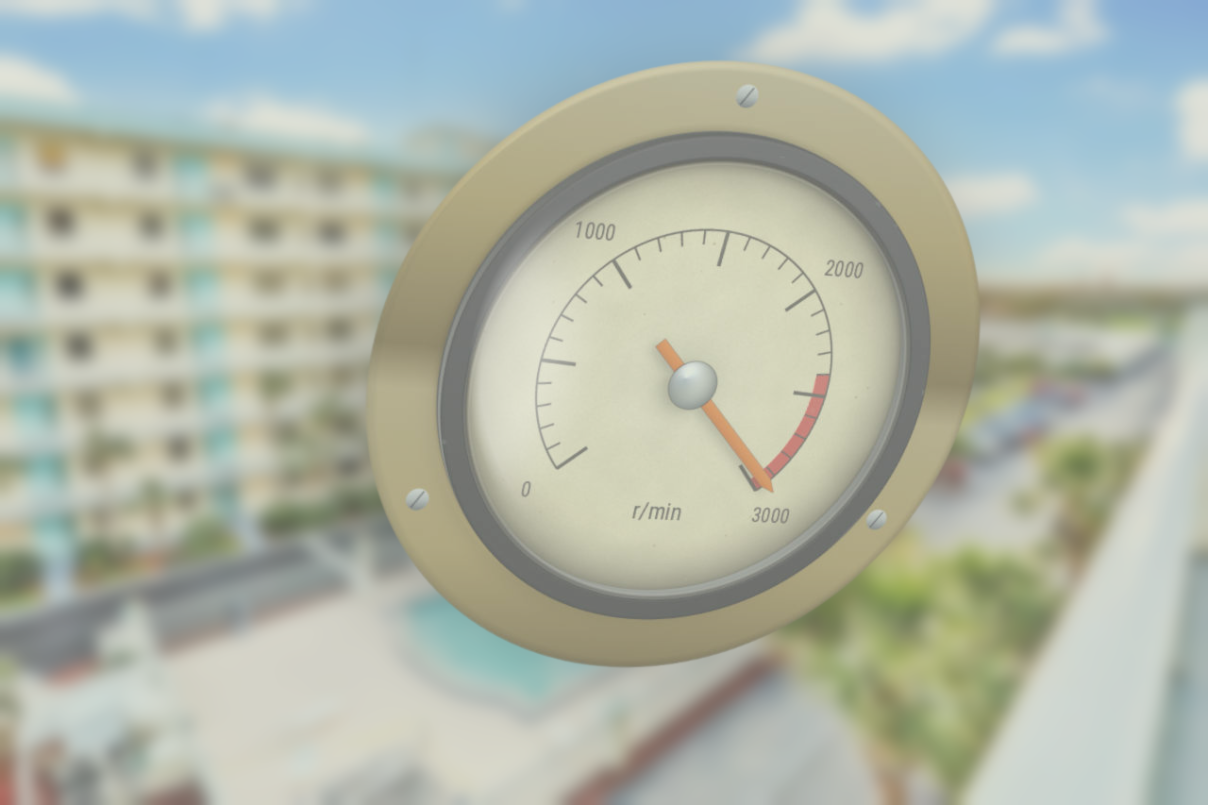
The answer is 2950 rpm
